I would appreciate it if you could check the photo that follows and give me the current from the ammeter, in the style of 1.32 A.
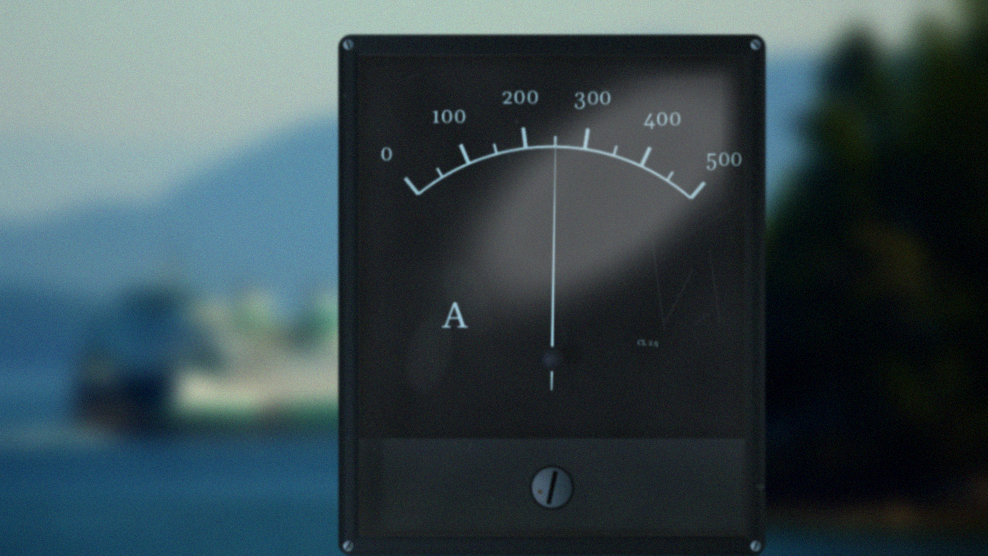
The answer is 250 A
